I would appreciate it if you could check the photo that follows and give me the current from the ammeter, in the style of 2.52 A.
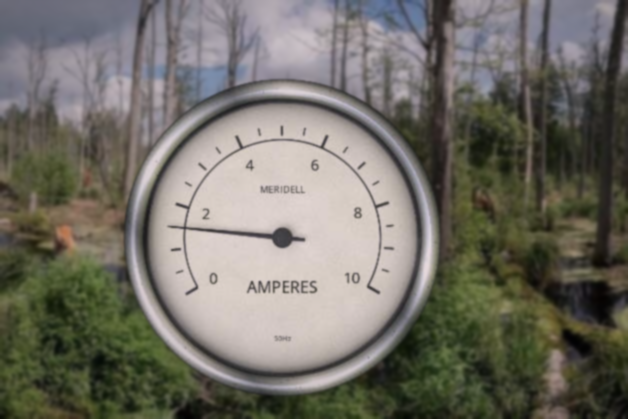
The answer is 1.5 A
